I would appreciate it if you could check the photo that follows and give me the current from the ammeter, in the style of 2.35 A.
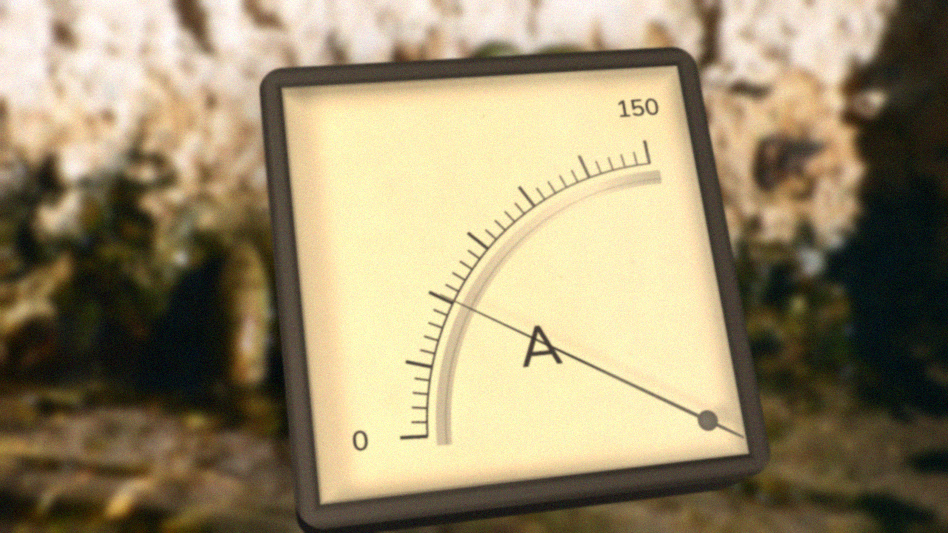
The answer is 50 A
